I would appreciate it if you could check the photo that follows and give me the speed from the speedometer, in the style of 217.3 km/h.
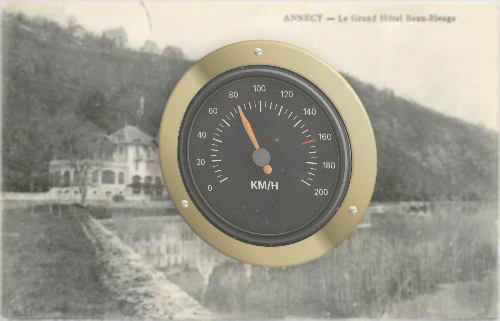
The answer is 80 km/h
